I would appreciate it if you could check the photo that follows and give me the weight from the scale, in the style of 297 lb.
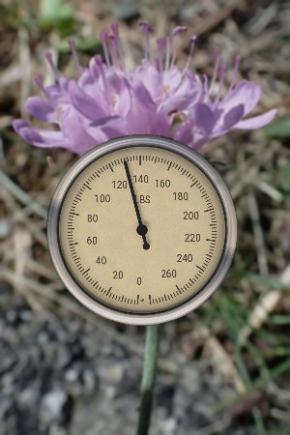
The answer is 130 lb
